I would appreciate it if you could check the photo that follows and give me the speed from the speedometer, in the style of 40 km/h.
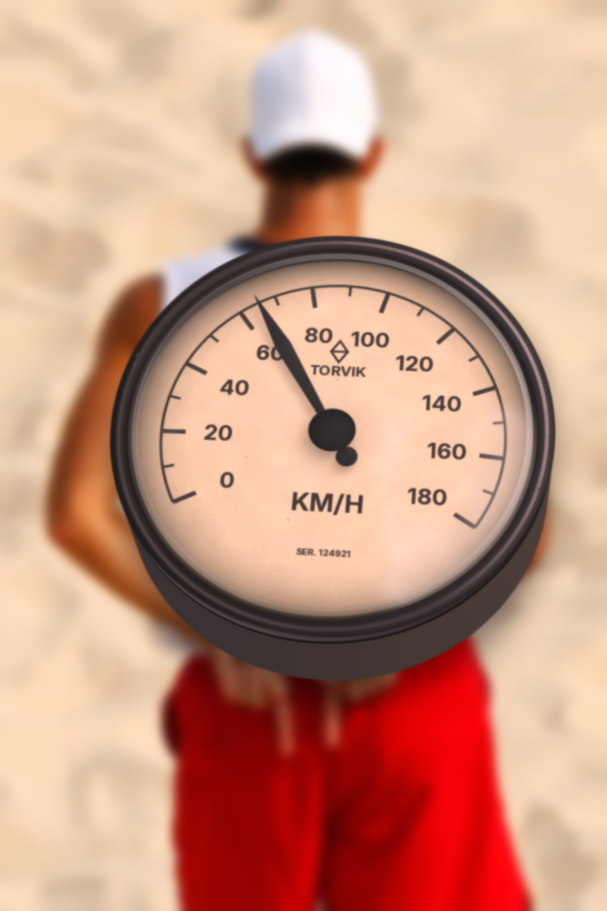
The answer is 65 km/h
